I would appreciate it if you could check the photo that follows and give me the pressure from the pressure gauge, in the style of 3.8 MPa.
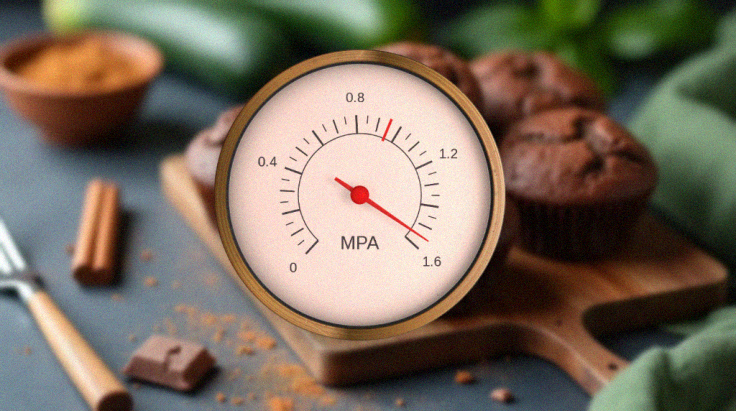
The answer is 1.55 MPa
